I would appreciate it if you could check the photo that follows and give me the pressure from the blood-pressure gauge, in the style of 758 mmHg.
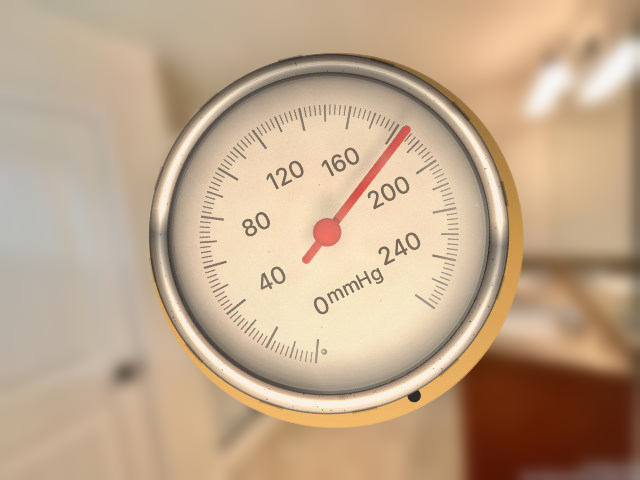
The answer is 184 mmHg
